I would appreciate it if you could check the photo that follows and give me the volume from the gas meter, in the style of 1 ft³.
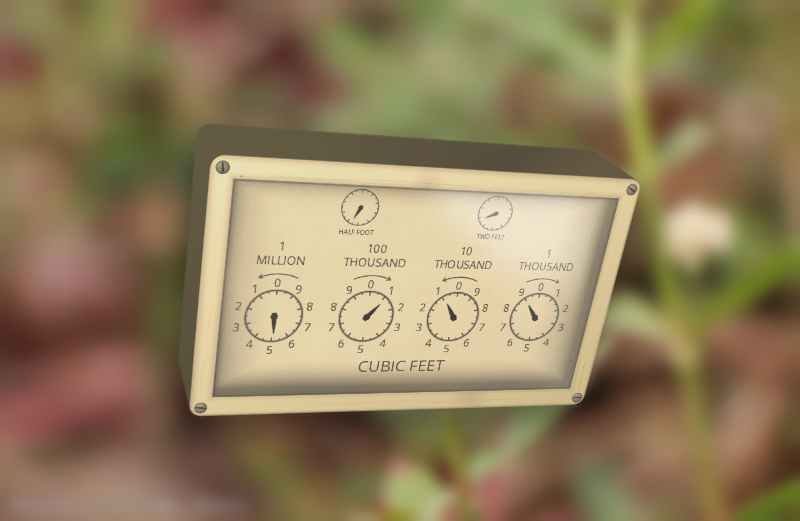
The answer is 510900 ft³
